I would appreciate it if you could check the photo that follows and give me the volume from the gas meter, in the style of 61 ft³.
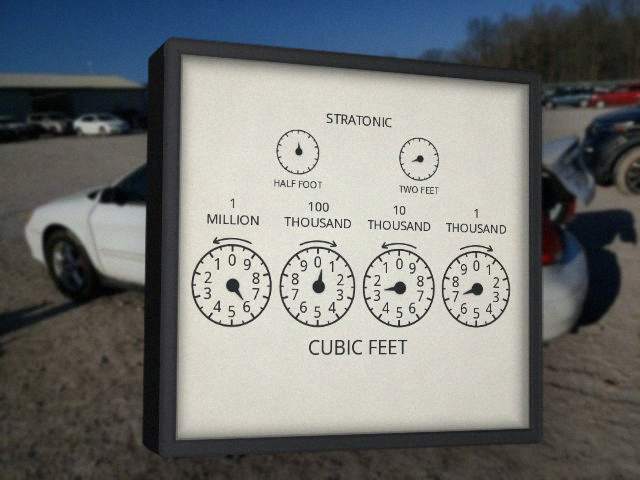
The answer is 602700 ft³
